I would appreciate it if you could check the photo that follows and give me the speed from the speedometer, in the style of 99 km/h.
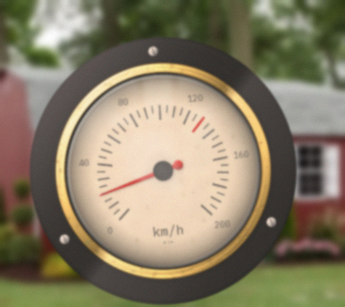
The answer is 20 km/h
